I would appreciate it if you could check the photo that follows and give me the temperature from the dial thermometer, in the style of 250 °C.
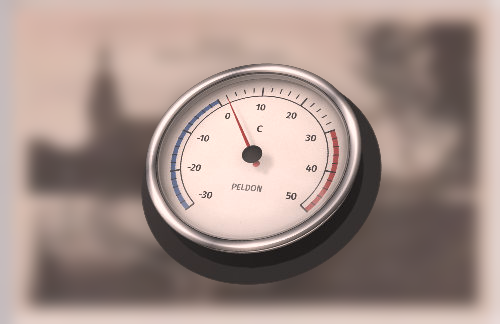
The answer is 2 °C
